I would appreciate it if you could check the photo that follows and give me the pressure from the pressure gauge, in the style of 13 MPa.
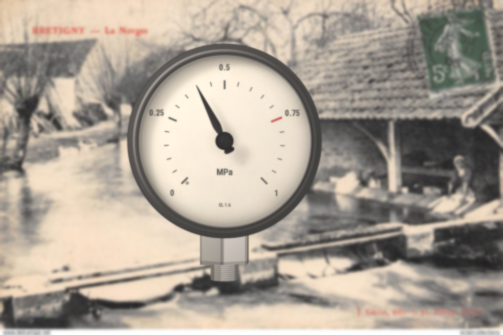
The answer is 0.4 MPa
